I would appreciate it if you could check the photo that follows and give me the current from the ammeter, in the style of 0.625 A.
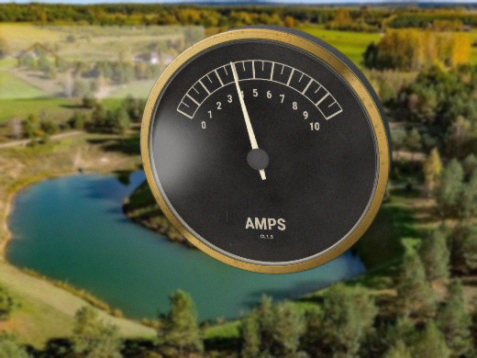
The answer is 4 A
